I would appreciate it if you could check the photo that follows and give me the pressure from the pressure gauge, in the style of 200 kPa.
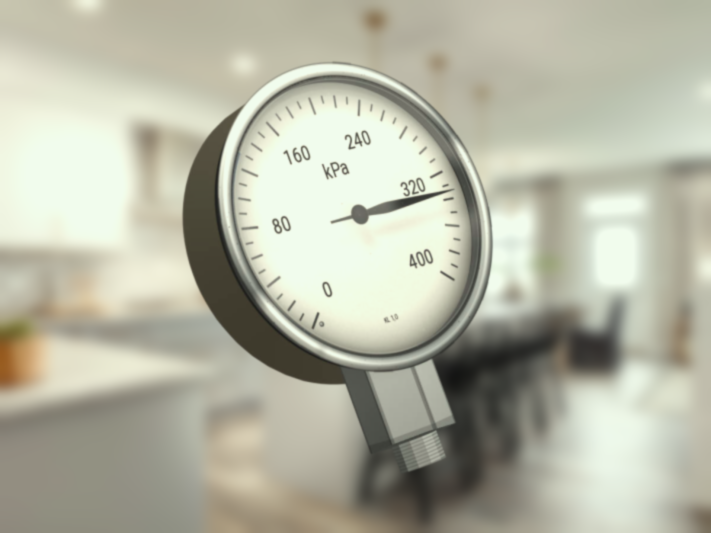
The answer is 335 kPa
